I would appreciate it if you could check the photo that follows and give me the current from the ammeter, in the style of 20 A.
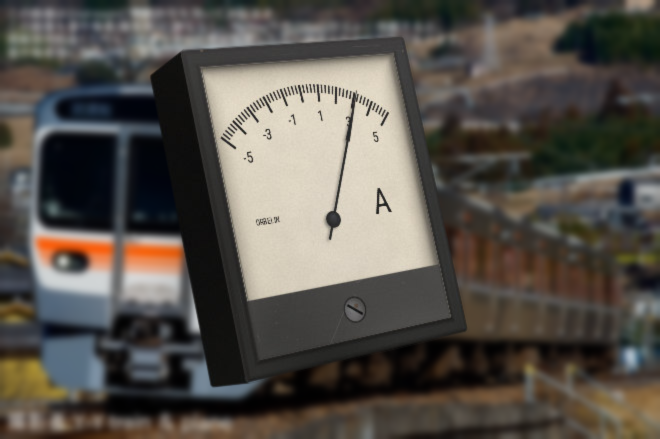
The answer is 3 A
